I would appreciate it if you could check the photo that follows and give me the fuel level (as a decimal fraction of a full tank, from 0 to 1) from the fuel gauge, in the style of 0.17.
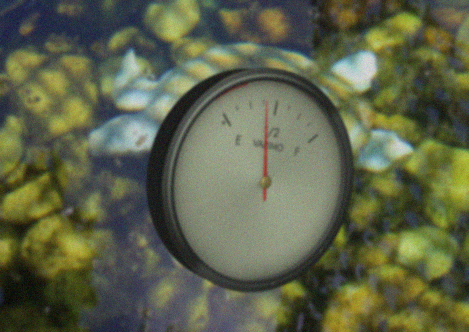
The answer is 0.375
